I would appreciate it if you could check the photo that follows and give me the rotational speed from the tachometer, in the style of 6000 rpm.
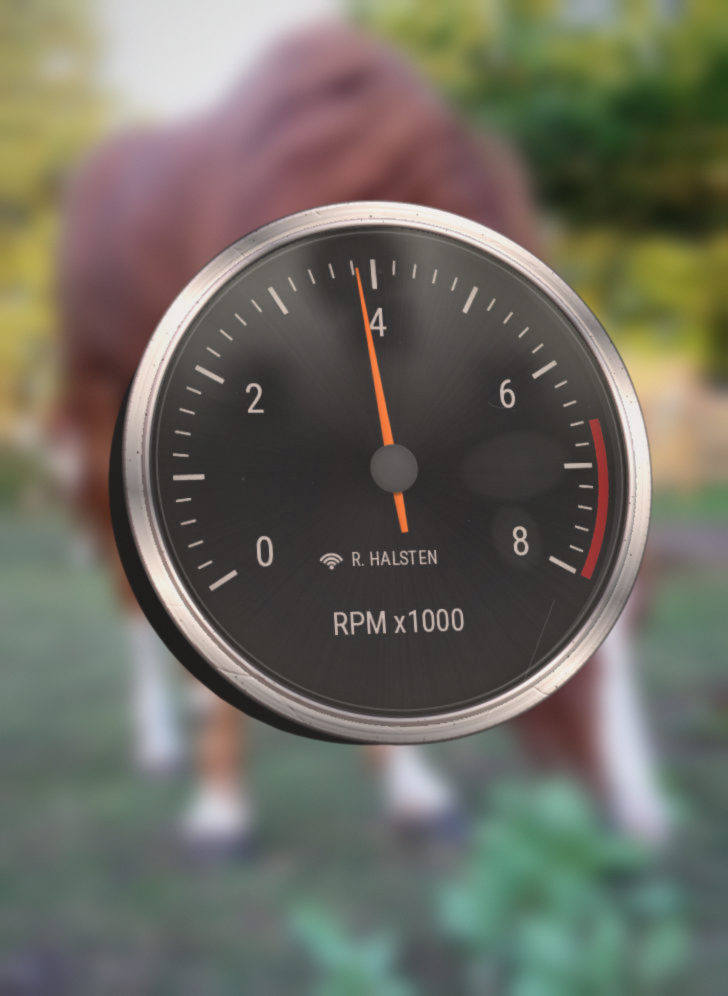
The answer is 3800 rpm
